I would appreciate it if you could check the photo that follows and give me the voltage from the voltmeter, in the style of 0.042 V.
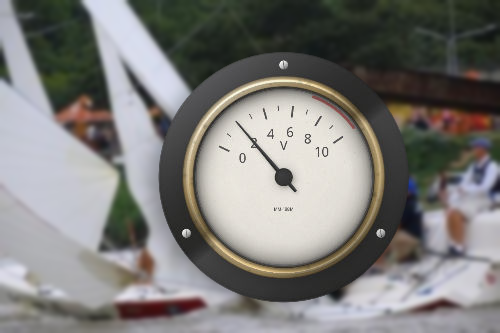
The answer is 2 V
